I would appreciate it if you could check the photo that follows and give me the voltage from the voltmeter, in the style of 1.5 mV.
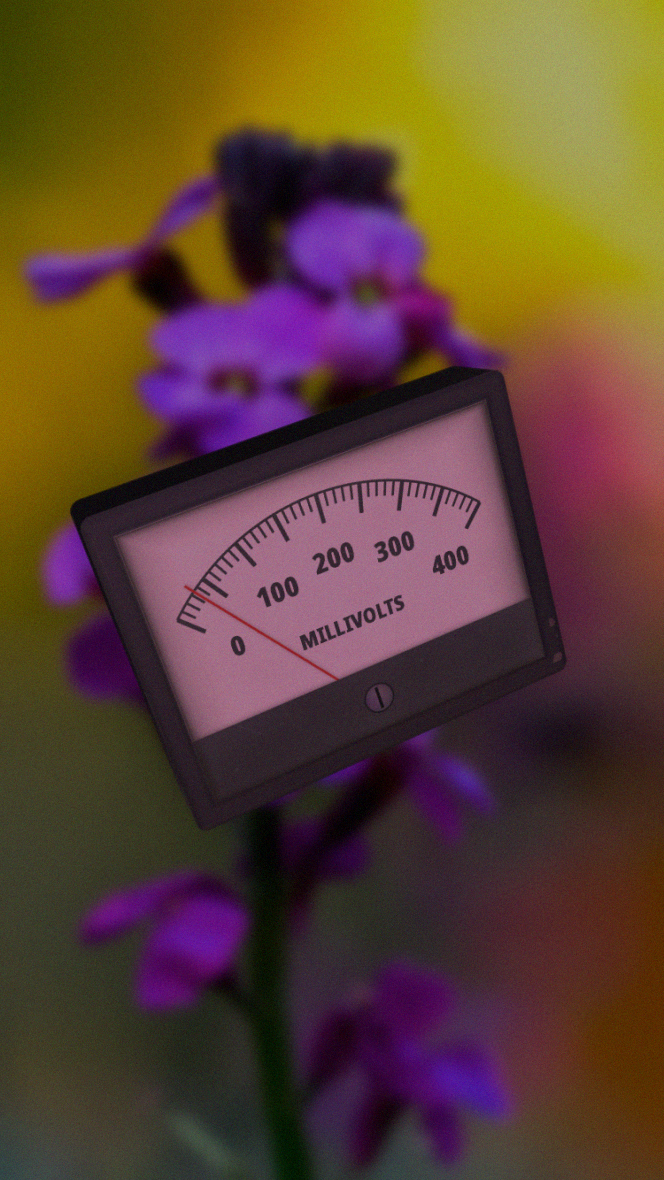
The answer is 35 mV
